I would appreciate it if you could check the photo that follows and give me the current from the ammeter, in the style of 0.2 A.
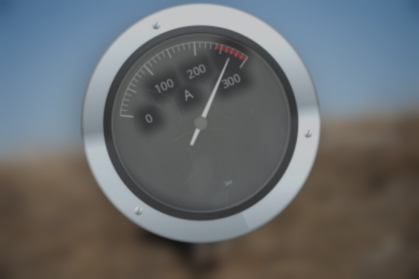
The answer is 270 A
